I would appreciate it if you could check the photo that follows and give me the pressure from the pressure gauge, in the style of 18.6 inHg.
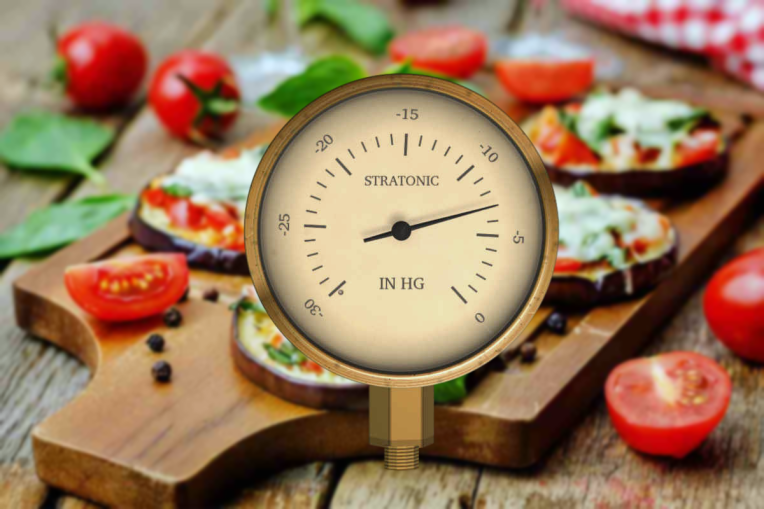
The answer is -7 inHg
